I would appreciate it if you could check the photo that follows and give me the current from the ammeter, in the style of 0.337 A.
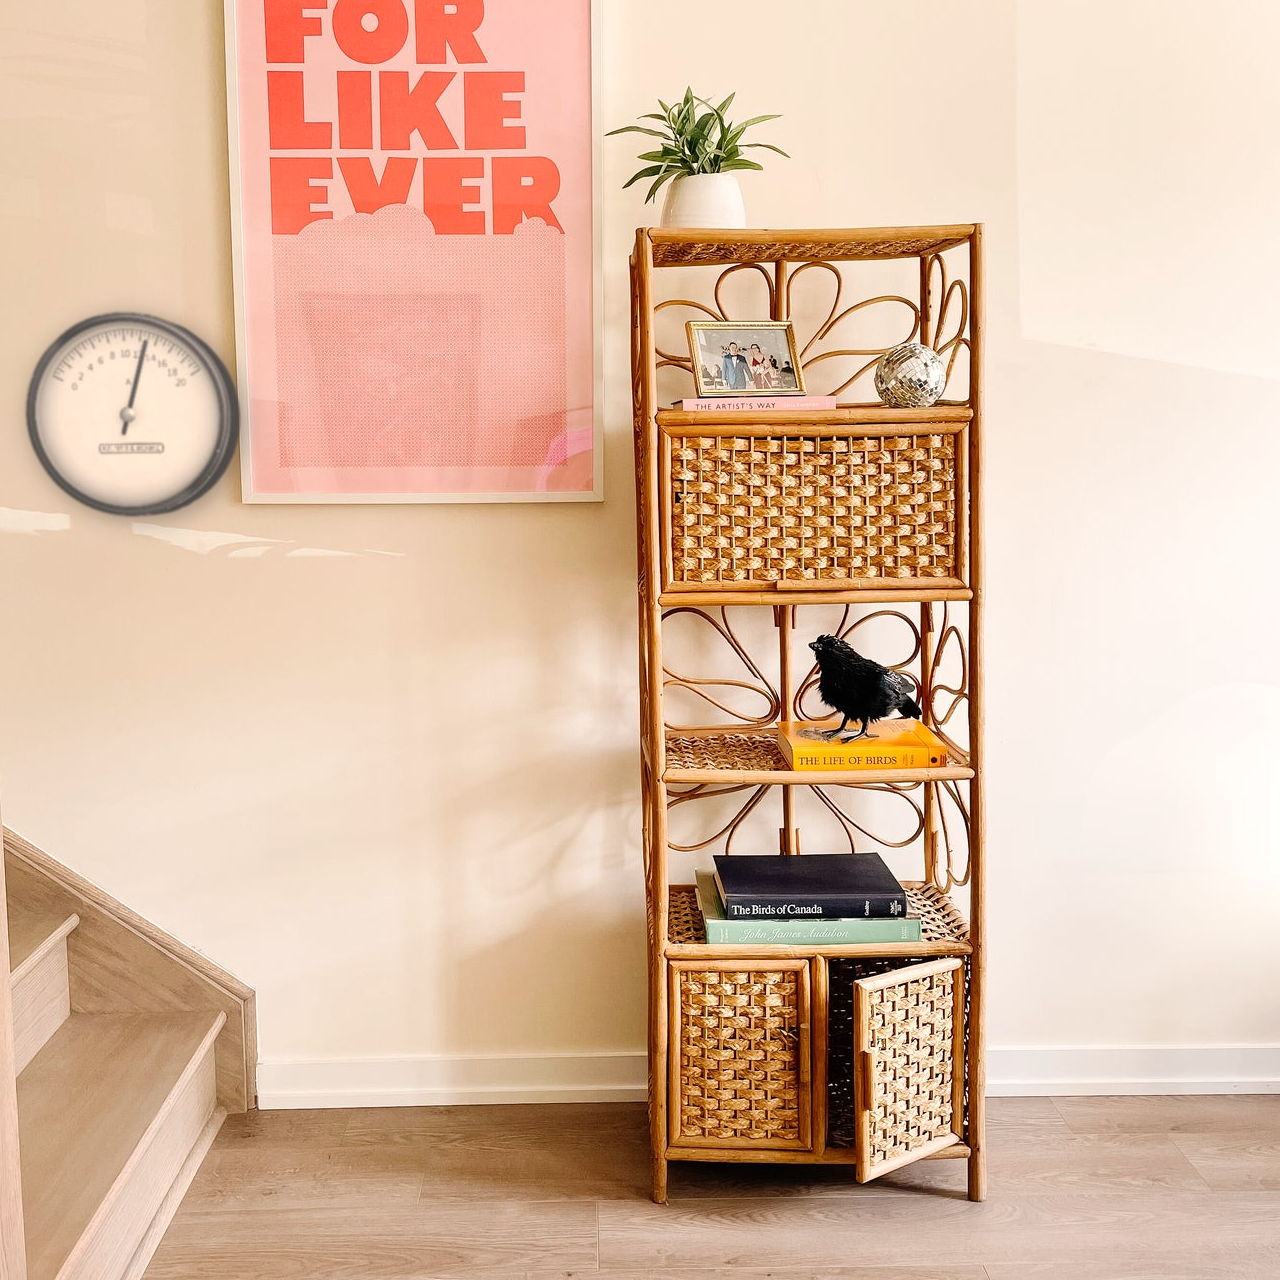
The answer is 13 A
